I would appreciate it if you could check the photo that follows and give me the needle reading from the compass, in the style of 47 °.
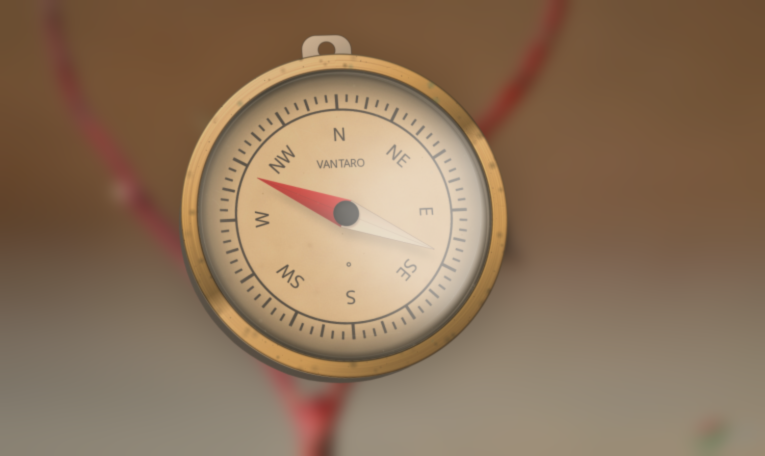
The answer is 295 °
